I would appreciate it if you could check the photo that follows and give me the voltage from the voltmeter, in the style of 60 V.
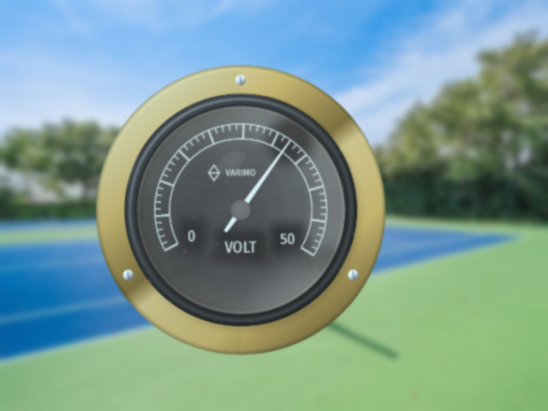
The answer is 32 V
